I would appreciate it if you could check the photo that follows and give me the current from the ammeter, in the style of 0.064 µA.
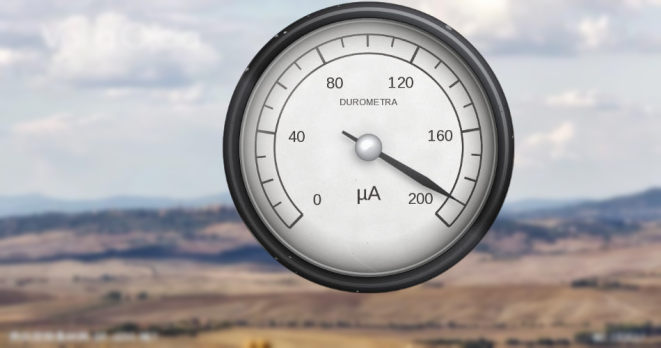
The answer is 190 µA
